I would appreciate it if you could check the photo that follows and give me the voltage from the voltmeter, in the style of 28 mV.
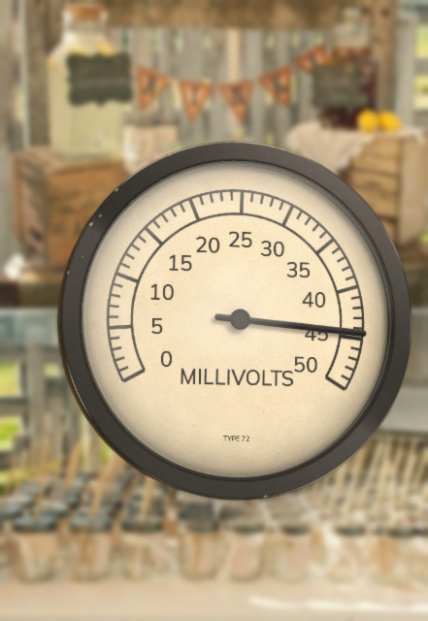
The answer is 44.5 mV
